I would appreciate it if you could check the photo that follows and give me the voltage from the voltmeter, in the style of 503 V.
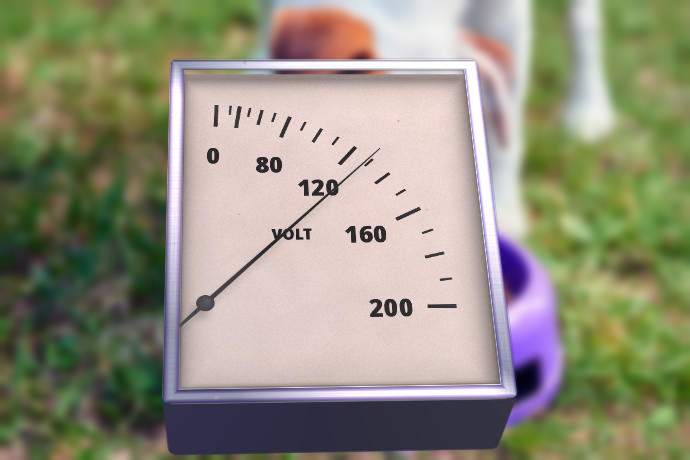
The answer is 130 V
